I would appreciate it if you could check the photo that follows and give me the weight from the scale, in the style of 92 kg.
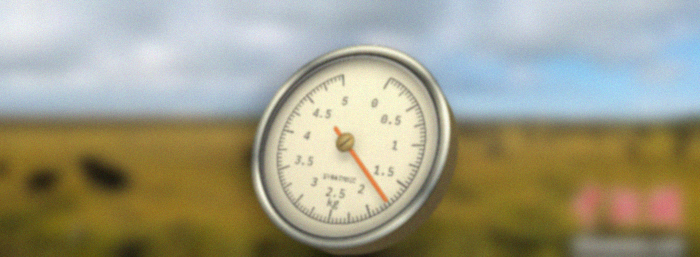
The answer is 1.75 kg
